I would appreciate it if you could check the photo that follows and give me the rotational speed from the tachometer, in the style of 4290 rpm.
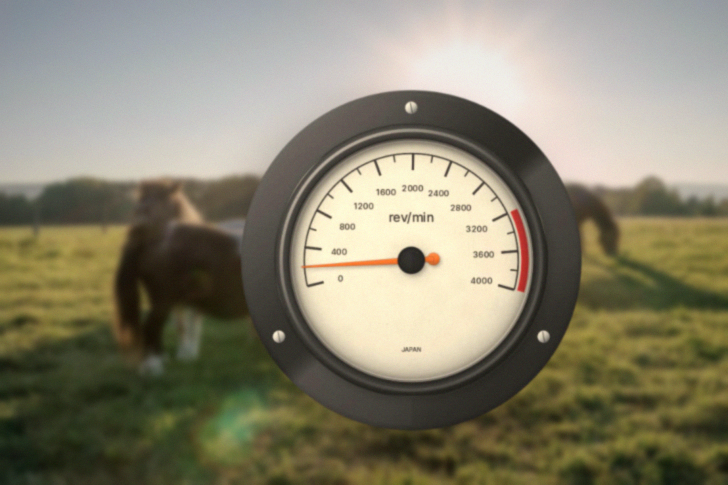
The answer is 200 rpm
